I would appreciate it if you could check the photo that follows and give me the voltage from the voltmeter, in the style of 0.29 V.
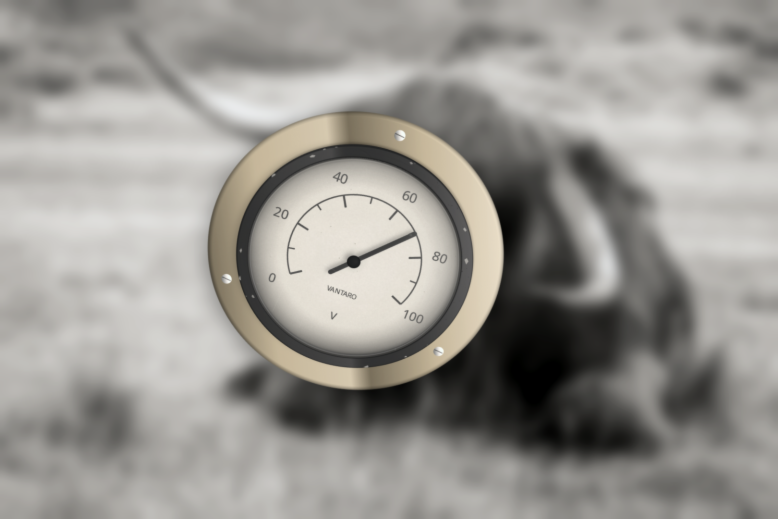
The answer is 70 V
